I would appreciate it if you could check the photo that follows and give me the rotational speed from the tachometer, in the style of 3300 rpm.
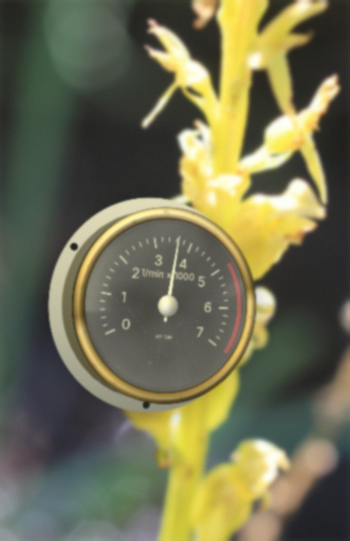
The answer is 3600 rpm
